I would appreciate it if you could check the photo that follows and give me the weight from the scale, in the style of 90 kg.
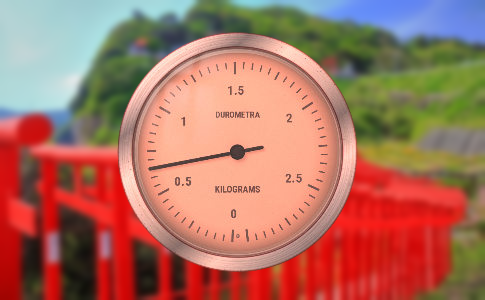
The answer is 0.65 kg
